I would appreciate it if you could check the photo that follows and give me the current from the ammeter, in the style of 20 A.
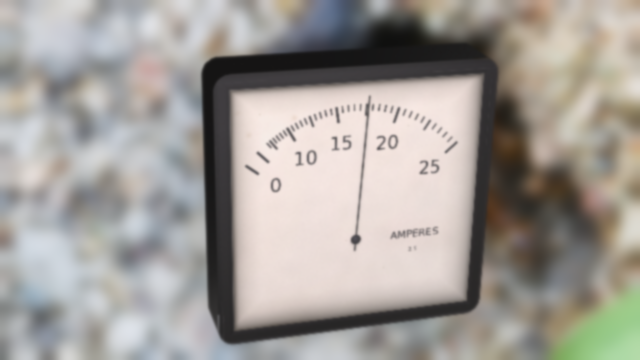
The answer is 17.5 A
